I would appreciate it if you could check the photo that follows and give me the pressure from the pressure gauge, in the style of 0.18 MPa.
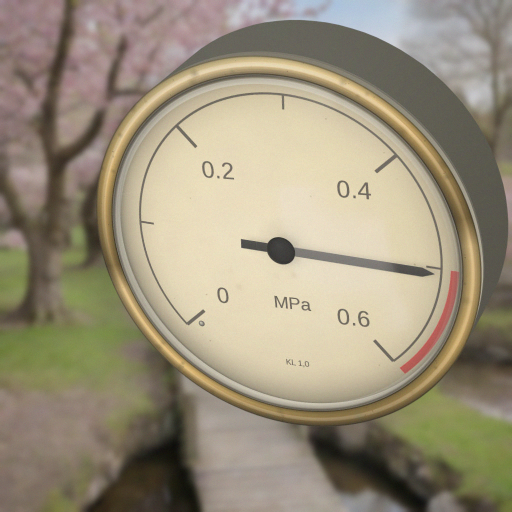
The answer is 0.5 MPa
